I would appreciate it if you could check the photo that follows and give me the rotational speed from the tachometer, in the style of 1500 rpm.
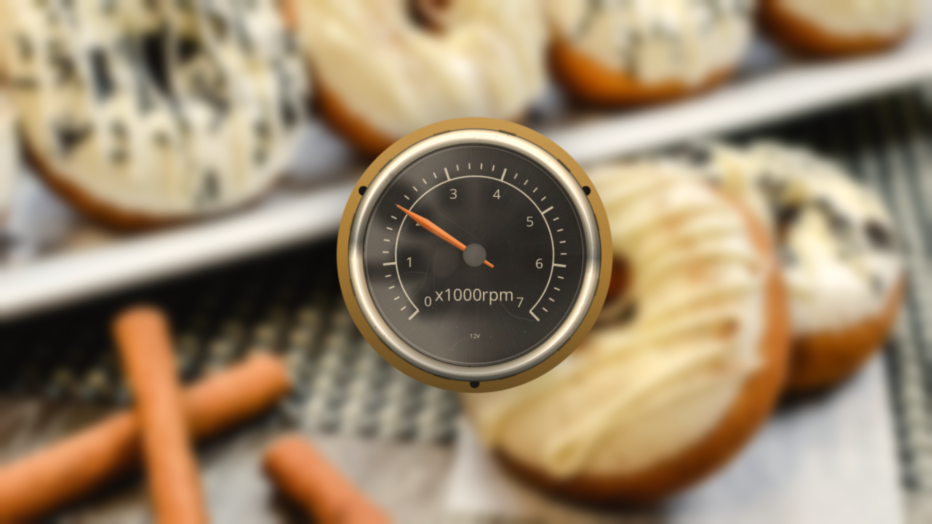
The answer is 2000 rpm
